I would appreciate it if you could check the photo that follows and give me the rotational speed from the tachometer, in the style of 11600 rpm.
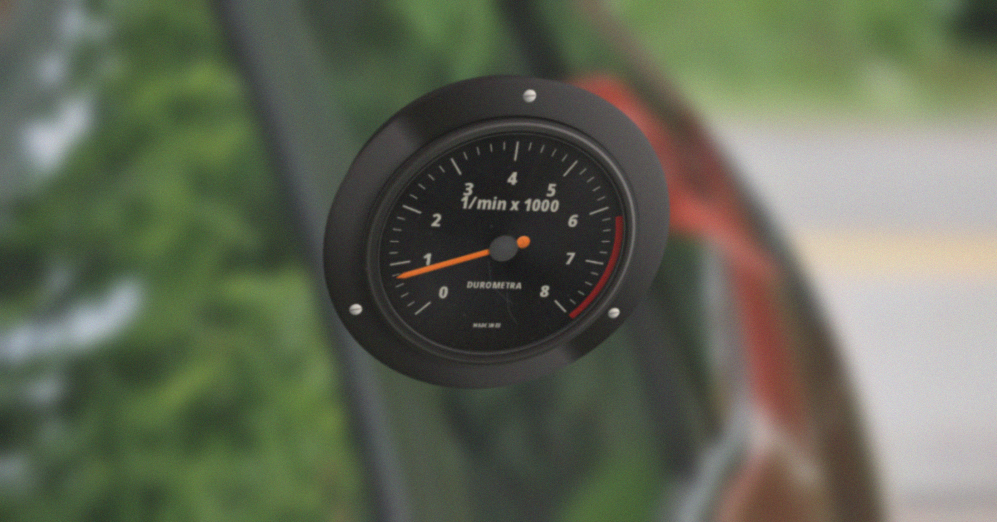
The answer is 800 rpm
